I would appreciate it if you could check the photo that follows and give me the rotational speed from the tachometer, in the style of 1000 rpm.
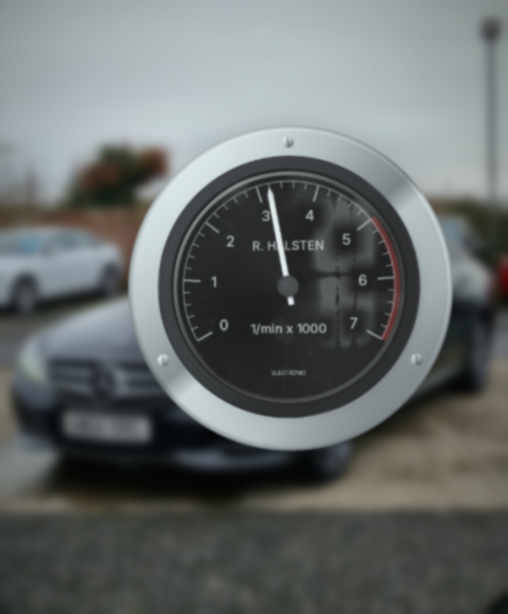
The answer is 3200 rpm
